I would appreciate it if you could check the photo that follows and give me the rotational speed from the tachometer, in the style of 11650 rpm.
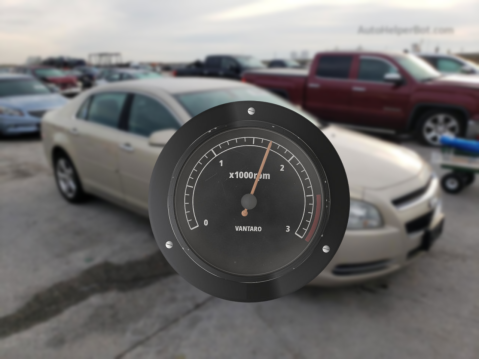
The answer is 1700 rpm
